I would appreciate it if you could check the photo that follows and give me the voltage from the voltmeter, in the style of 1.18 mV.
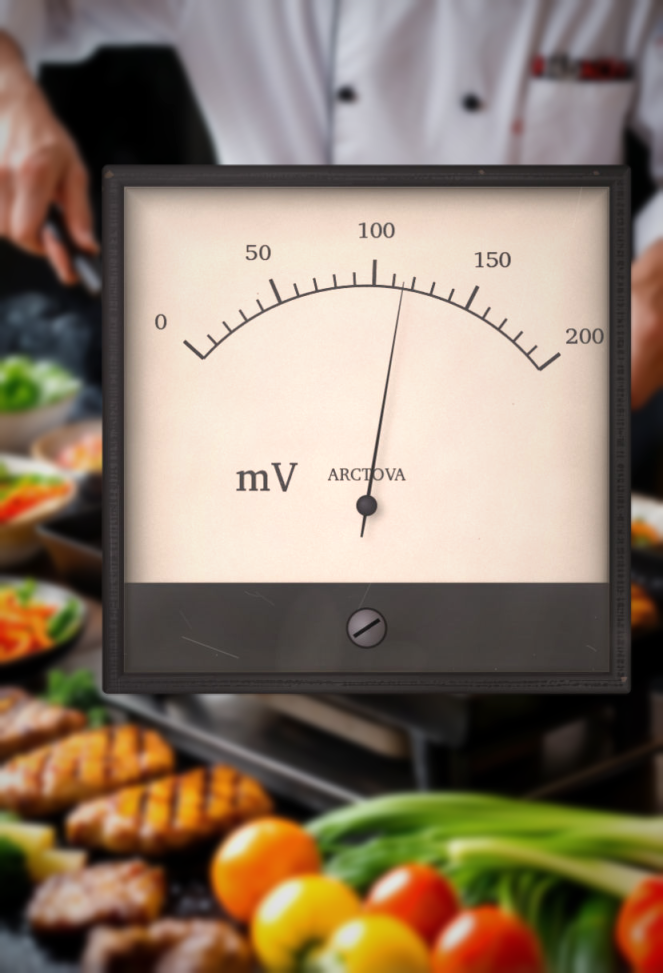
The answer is 115 mV
